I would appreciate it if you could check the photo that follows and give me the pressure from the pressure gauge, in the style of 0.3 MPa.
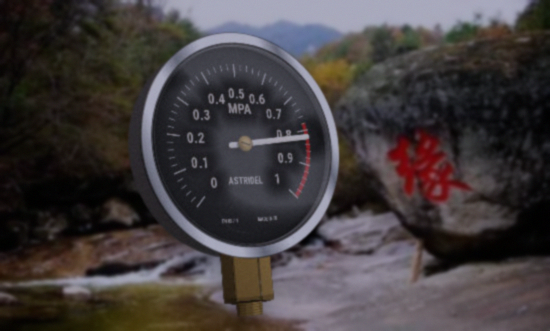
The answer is 0.82 MPa
